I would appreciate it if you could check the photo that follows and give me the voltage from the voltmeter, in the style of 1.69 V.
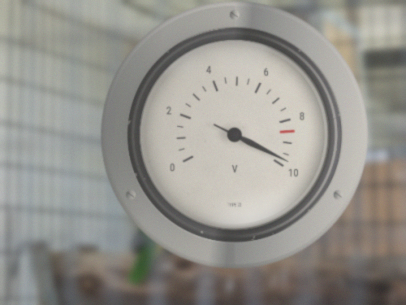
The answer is 9.75 V
